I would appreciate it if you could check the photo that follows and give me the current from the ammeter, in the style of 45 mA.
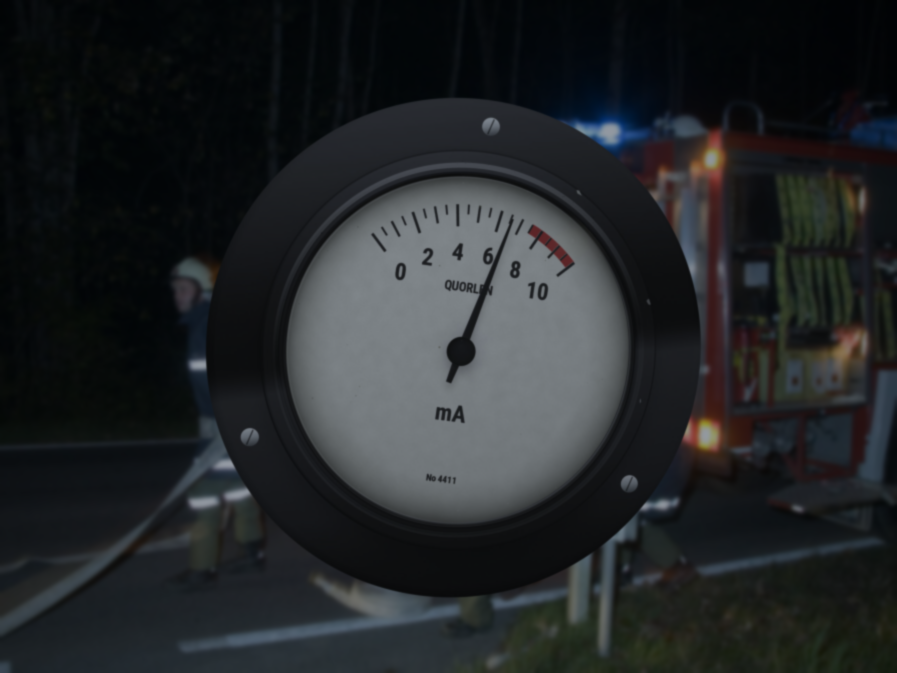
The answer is 6.5 mA
